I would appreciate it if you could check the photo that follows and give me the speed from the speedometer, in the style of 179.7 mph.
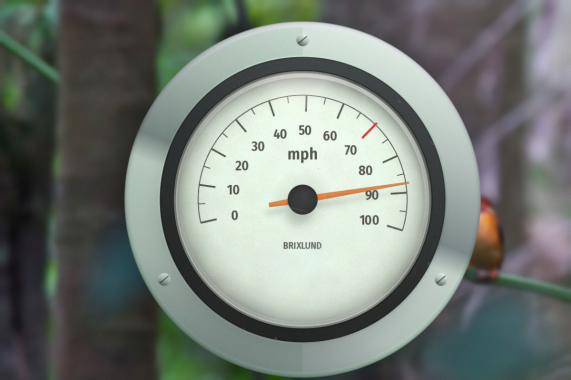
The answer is 87.5 mph
